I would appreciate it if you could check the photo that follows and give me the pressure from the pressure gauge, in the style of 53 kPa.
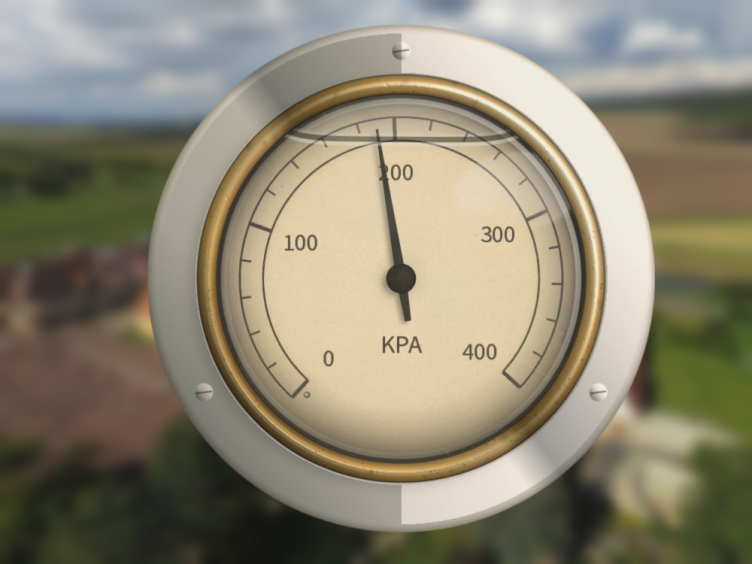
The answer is 190 kPa
